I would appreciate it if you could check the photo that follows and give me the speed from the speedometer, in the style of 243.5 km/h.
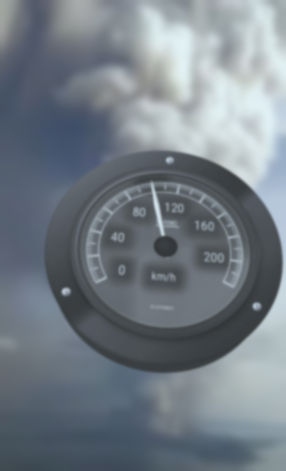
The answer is 100 km/h
